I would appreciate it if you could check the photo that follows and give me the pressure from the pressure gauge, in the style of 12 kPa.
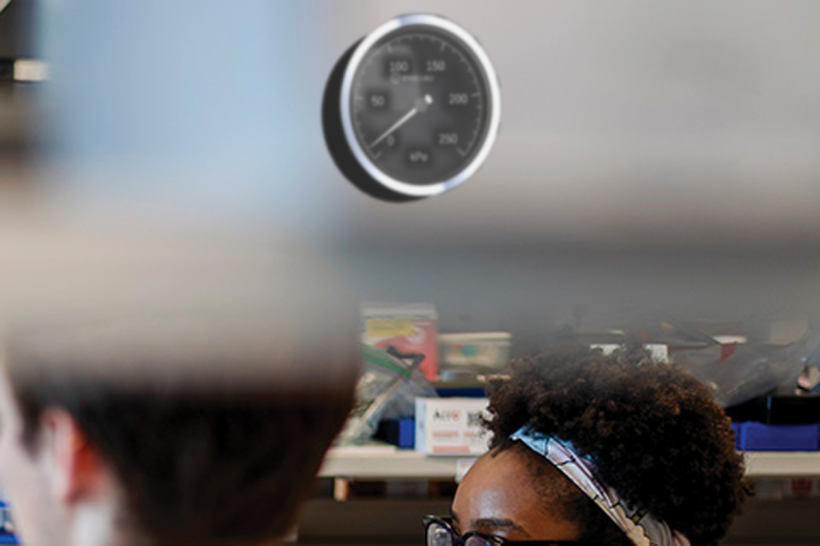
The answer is 10 kPa
